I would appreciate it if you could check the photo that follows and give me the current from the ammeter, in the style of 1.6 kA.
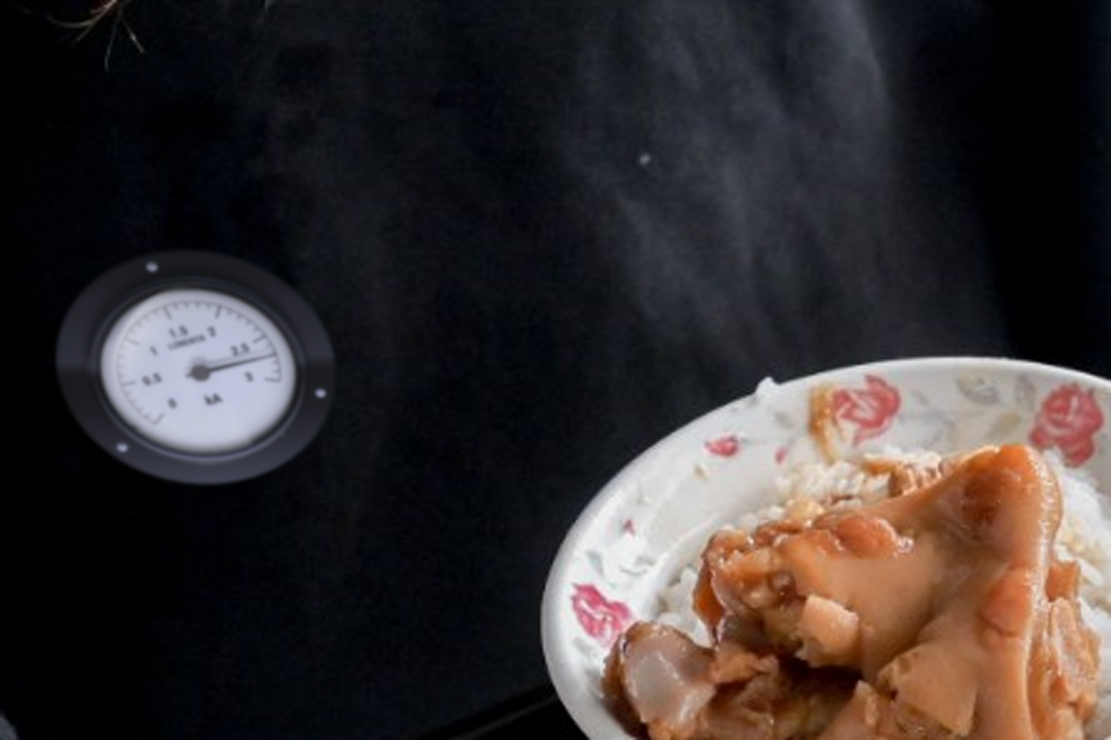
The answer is 2.7 kA
